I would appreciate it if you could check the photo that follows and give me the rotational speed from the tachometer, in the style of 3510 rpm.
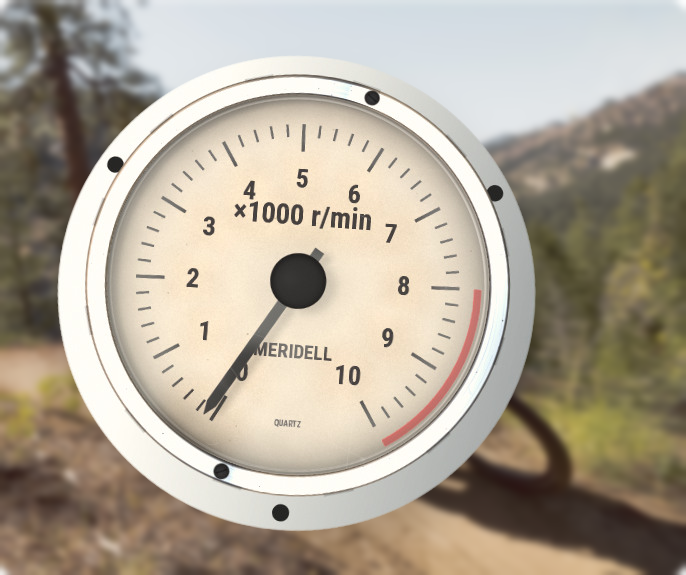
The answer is 100 rpm
